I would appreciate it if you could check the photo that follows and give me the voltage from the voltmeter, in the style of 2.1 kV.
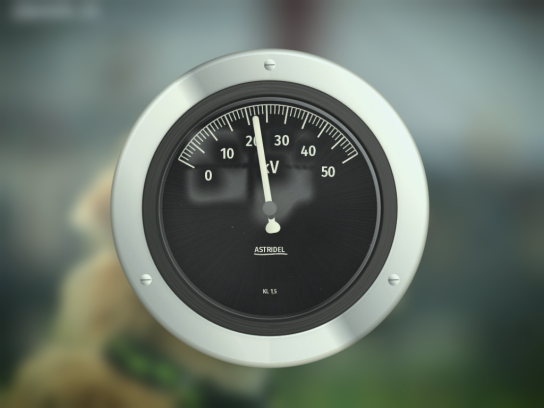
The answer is 22 kV
